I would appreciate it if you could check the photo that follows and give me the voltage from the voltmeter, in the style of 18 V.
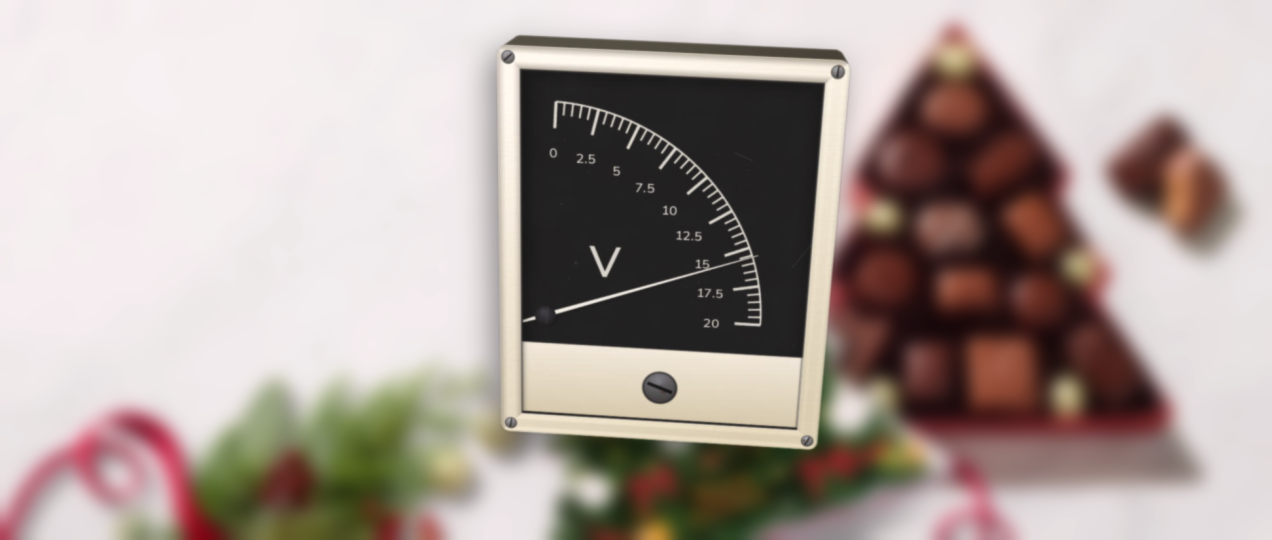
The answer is 15.5 V
